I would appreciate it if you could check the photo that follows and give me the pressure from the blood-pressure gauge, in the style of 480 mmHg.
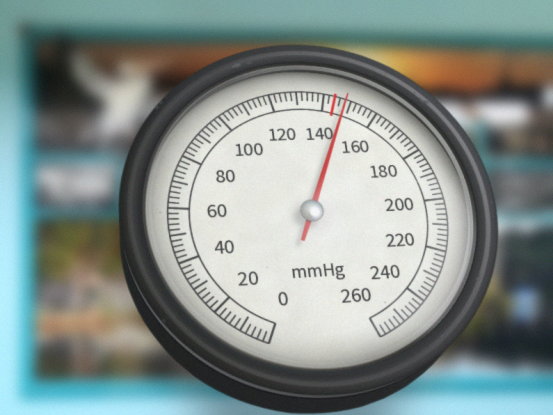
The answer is 148 mmHg
